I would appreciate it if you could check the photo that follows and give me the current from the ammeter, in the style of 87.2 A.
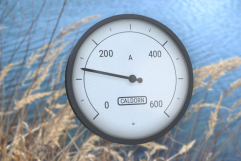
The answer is 125 A
